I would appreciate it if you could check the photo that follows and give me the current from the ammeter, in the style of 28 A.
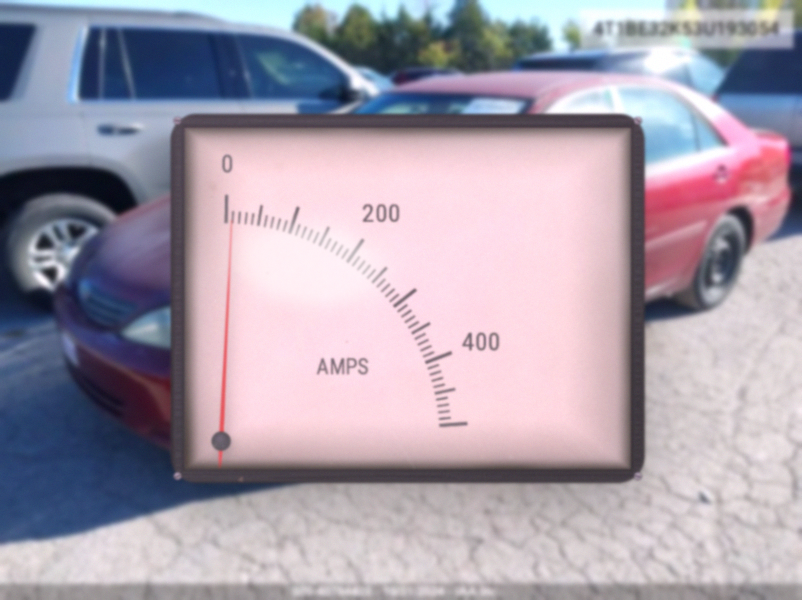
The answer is 10 A
